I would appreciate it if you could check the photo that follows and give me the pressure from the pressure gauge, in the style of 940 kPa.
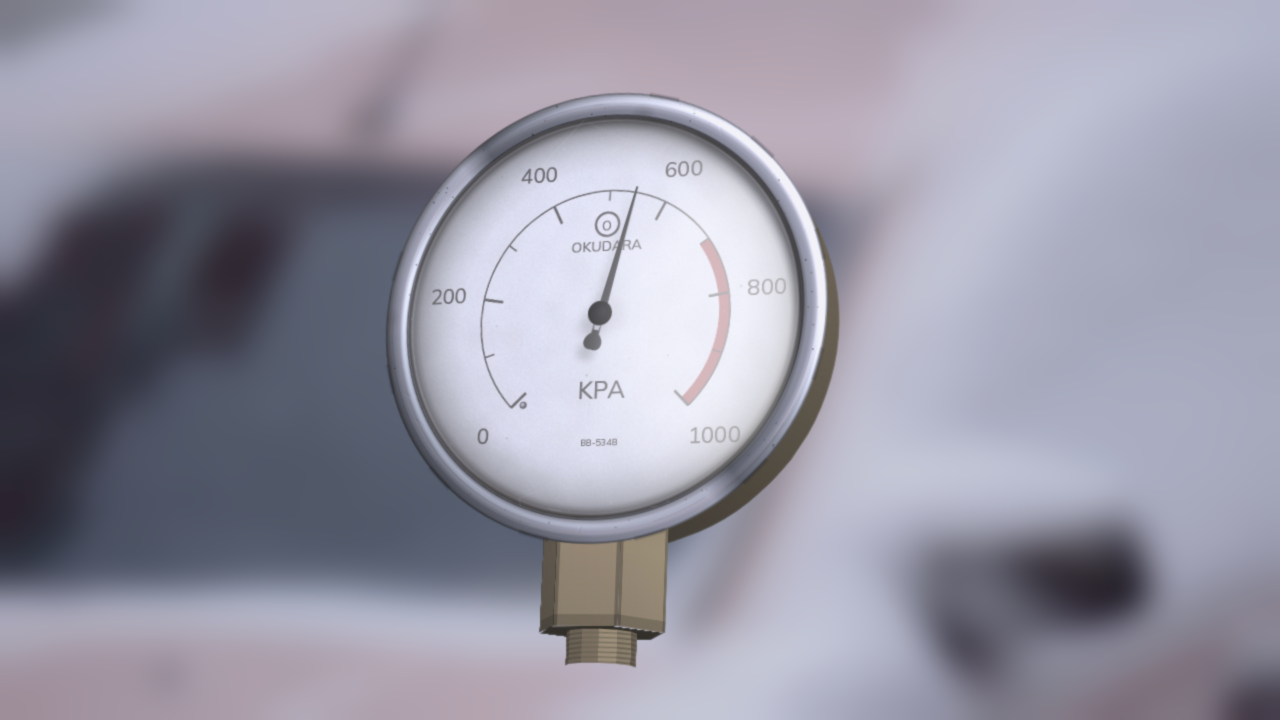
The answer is 550 kPa
